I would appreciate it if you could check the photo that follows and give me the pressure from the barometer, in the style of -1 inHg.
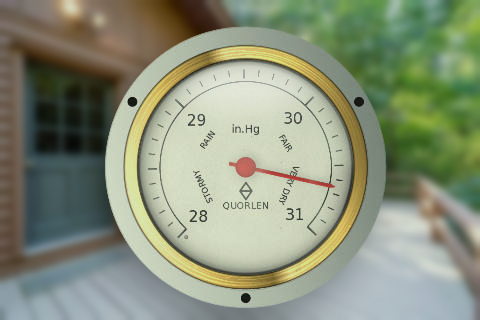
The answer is 30.65 inHg
